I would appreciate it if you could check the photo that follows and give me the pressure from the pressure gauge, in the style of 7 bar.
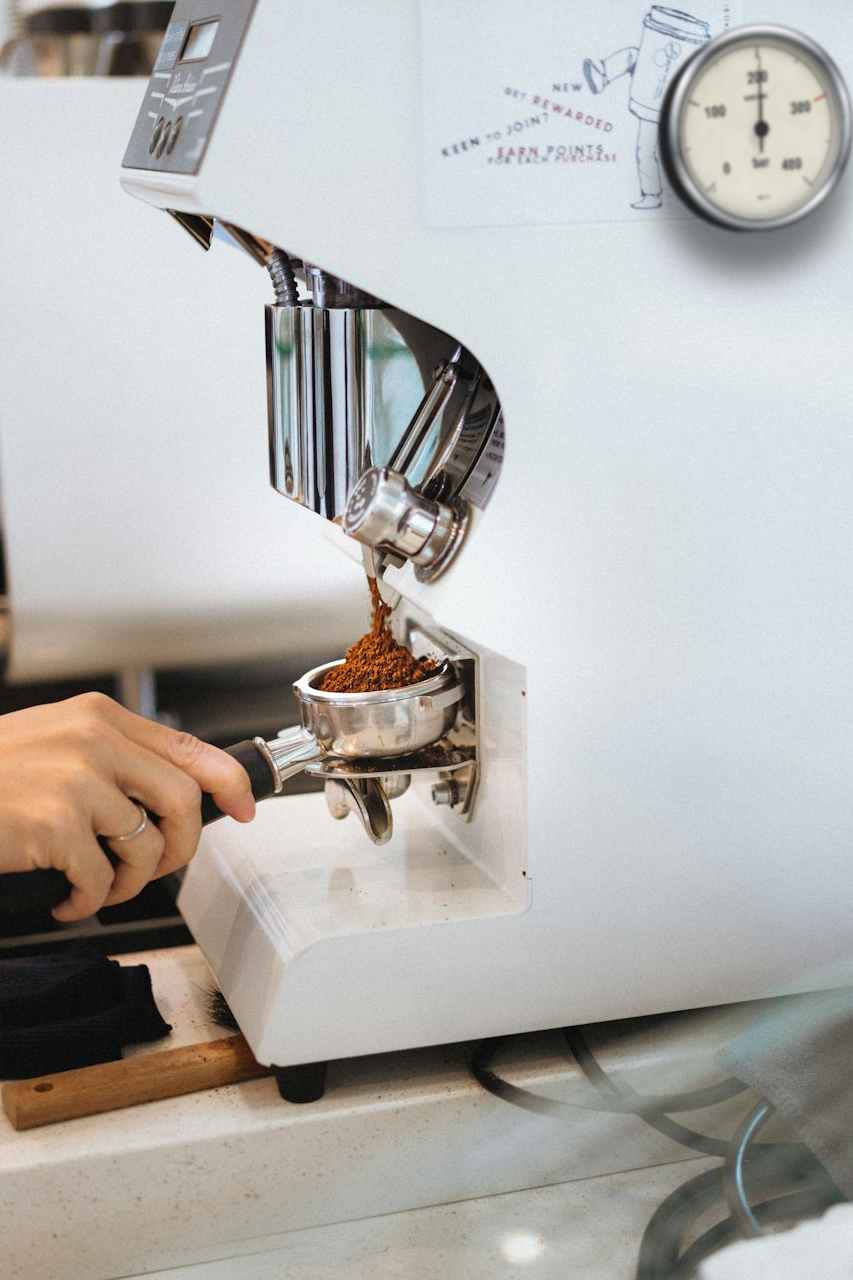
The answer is 200 bar
